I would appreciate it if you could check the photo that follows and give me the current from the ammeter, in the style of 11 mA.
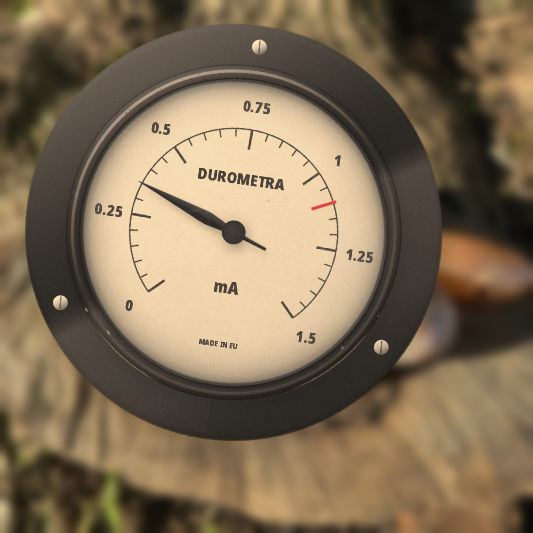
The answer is 0.35 mA
